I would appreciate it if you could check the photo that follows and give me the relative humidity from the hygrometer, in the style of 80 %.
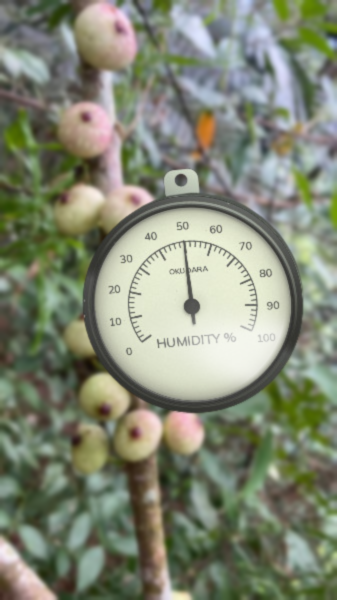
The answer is 50 %
